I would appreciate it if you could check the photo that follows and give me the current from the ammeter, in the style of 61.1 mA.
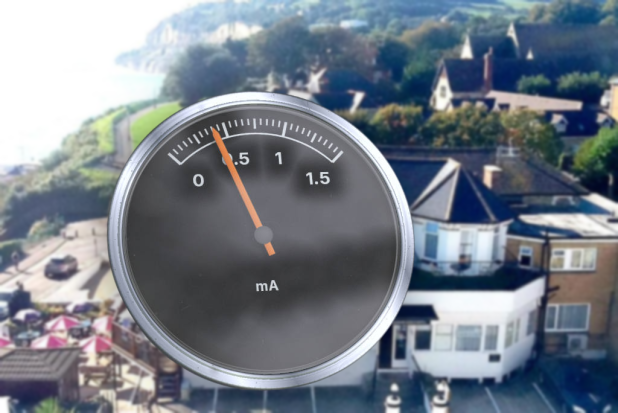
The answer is 0.4 mA
